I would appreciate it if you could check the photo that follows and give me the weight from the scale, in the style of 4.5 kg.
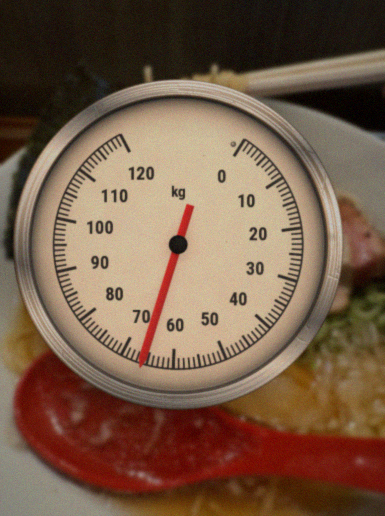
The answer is 66 kg
